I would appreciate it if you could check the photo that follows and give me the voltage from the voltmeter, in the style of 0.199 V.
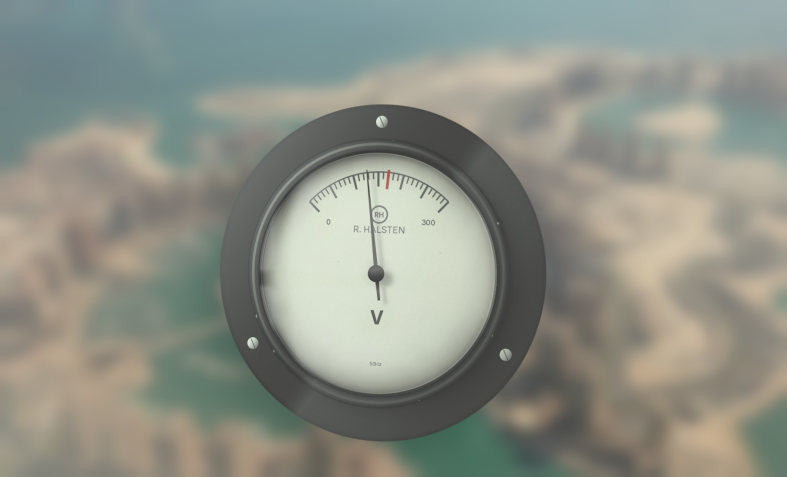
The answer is 130 V
